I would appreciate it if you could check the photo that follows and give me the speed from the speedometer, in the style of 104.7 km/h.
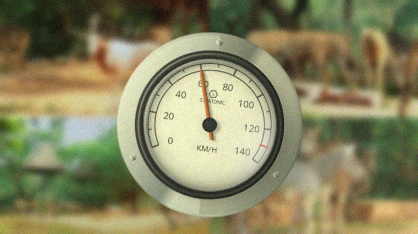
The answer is 60 km/h
